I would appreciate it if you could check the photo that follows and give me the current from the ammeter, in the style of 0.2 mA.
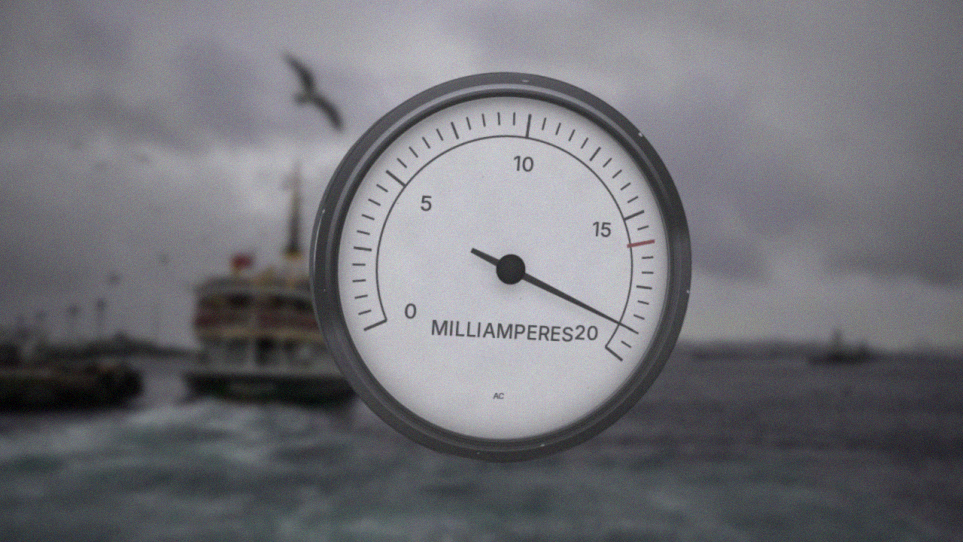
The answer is 19 mA
